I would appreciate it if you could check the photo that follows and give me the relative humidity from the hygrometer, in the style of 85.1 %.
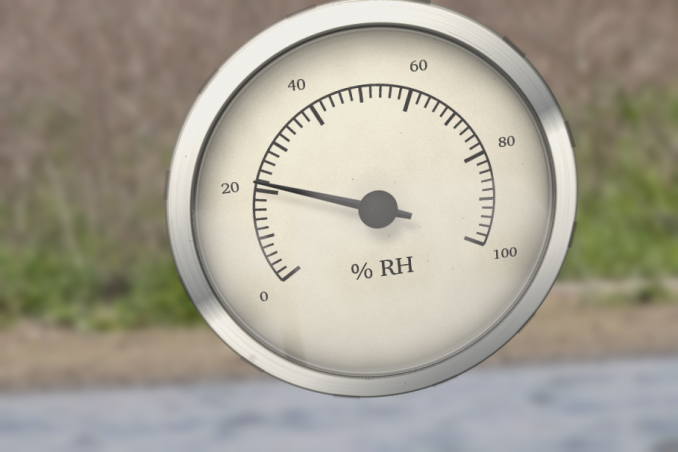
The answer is 22 %
